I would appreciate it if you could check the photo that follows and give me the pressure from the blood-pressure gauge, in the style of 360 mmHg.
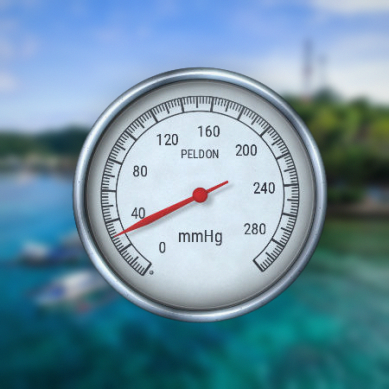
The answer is 30 mmHg
